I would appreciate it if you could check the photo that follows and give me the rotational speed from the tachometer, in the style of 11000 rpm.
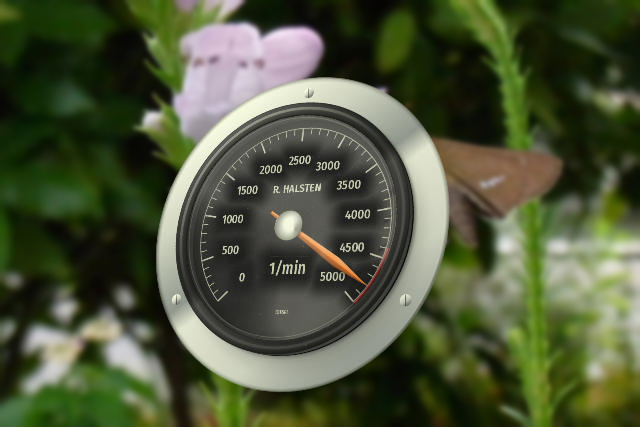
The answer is 4800 rpm
